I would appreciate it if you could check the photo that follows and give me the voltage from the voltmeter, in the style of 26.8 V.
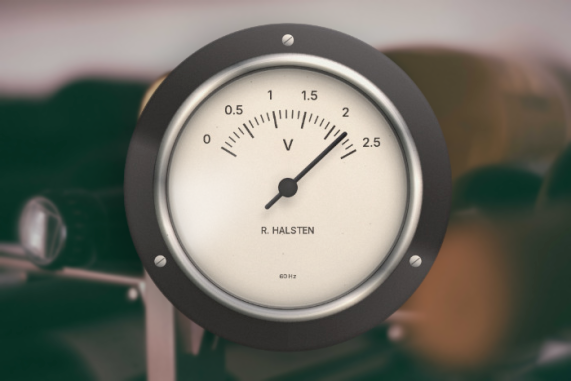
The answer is 2.2 V
